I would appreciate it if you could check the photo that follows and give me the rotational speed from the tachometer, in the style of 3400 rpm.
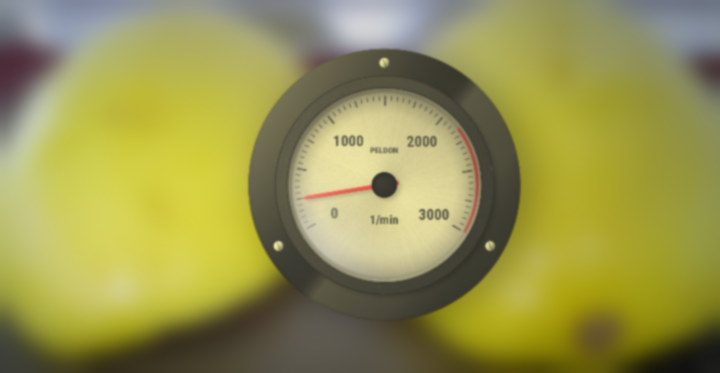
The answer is 250 rpm
